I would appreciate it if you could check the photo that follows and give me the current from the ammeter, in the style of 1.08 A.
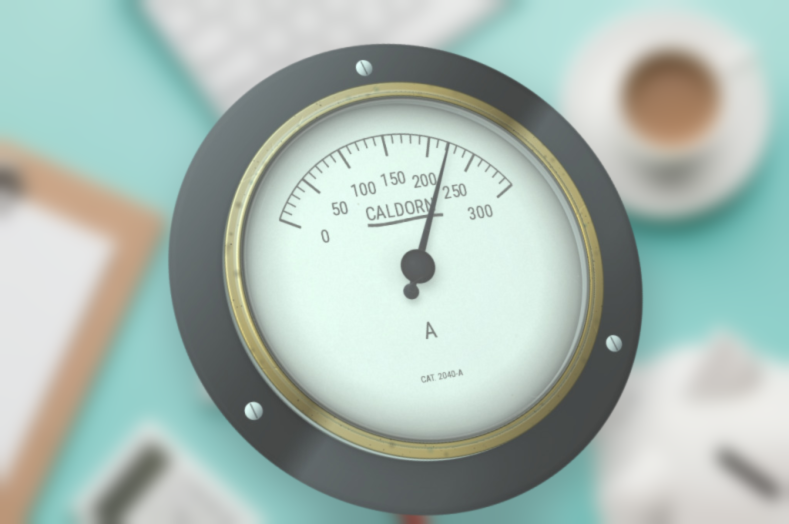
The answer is 220 A
